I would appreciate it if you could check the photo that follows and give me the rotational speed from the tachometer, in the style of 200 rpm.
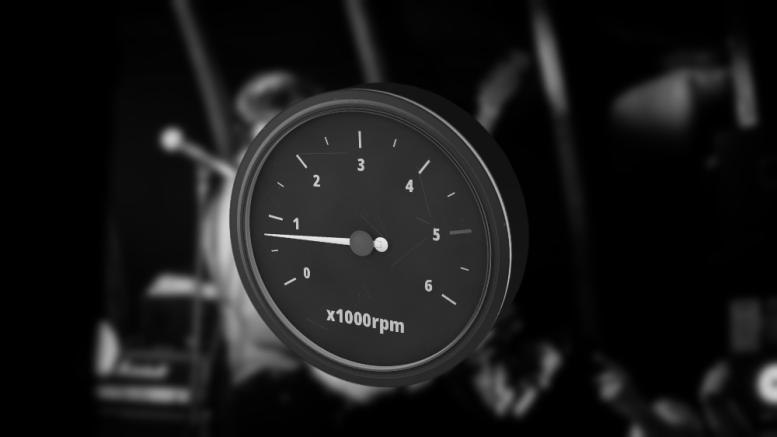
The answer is 750 rpm
